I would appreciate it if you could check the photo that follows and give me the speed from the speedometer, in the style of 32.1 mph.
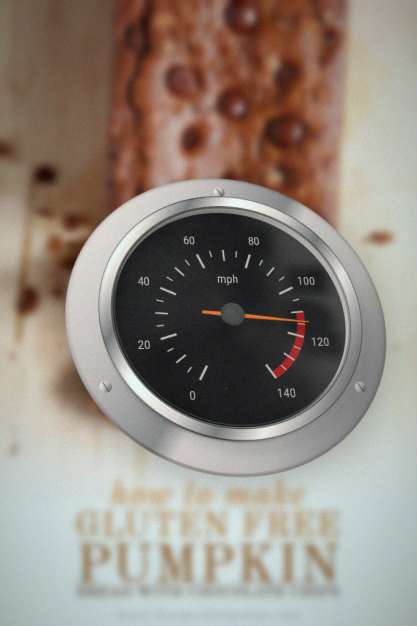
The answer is 115 mph
